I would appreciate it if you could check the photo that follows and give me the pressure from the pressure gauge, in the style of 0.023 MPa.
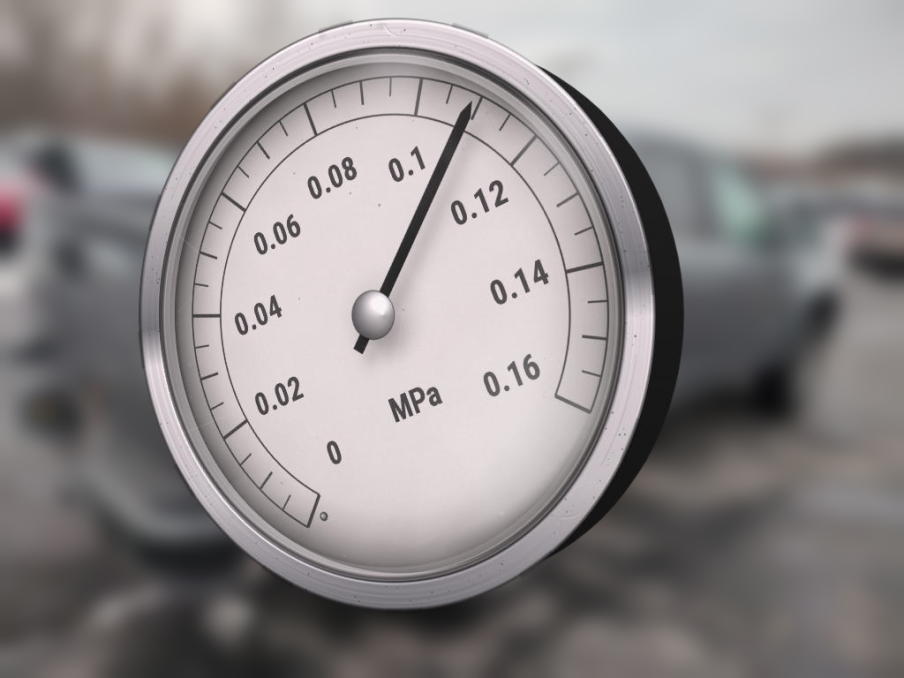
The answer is 0.11 MPa
